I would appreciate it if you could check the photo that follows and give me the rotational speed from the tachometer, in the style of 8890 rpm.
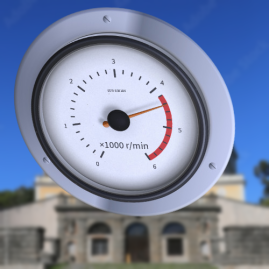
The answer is 4400 rpm
